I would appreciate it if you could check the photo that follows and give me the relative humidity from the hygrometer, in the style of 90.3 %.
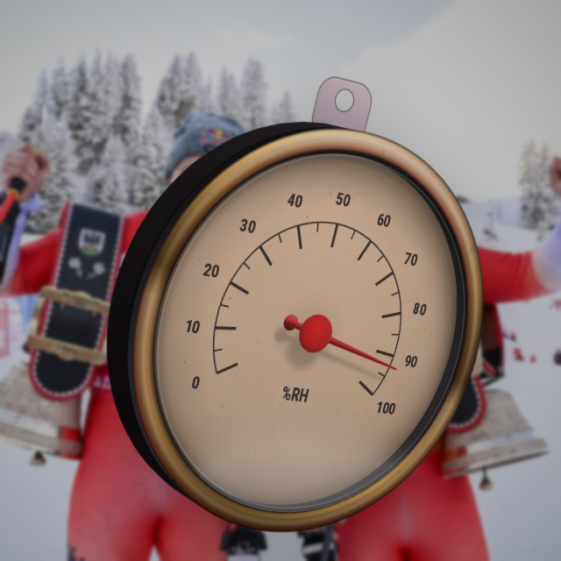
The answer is 92.5 %
